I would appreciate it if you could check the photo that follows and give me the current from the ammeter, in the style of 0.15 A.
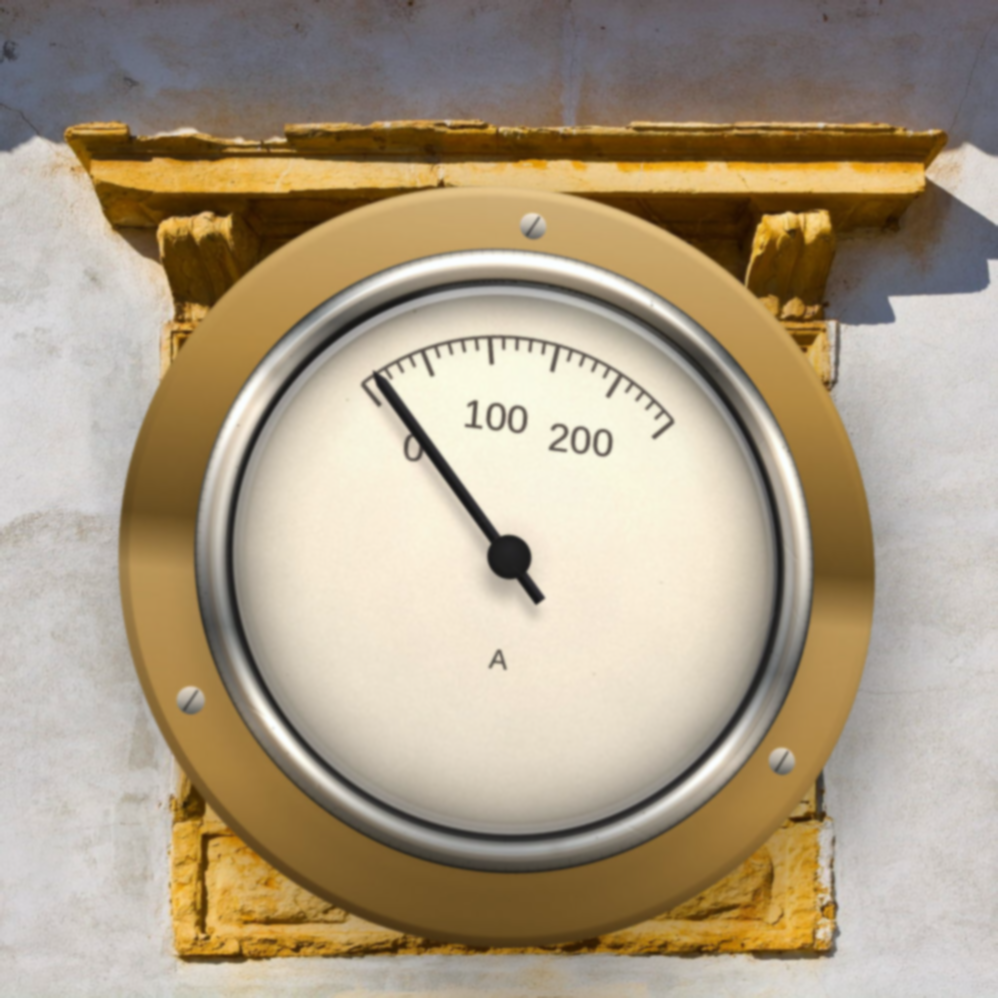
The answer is 10 A
